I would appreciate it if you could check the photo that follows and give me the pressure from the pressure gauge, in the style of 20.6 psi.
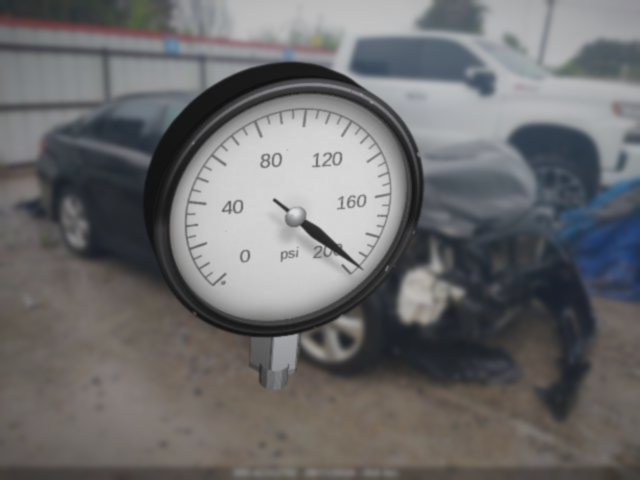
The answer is 195 psi
